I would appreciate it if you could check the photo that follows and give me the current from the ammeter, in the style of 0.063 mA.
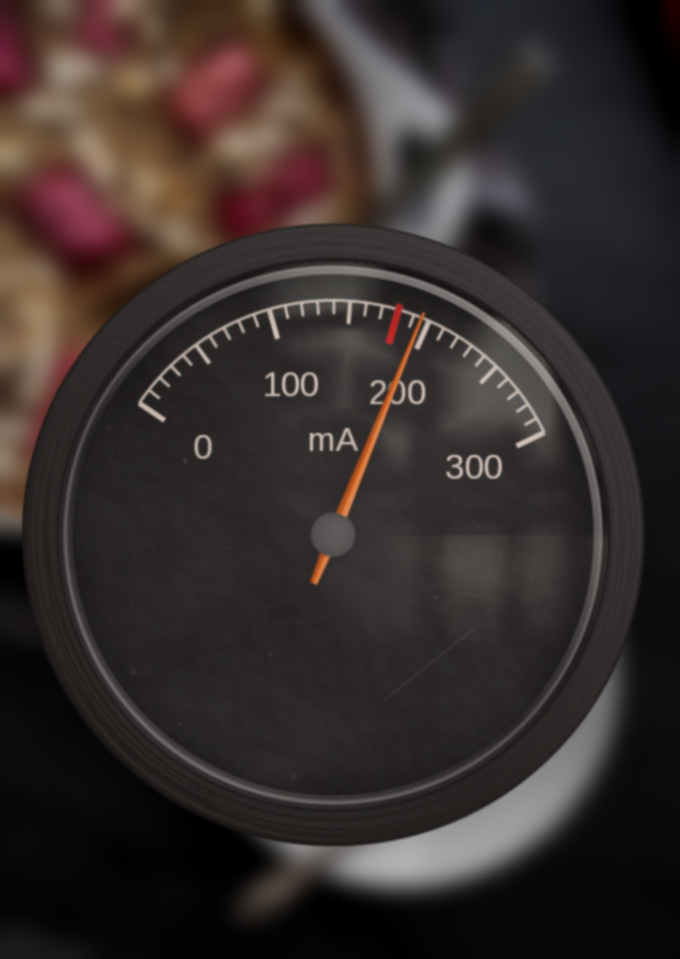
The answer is 195 mA
